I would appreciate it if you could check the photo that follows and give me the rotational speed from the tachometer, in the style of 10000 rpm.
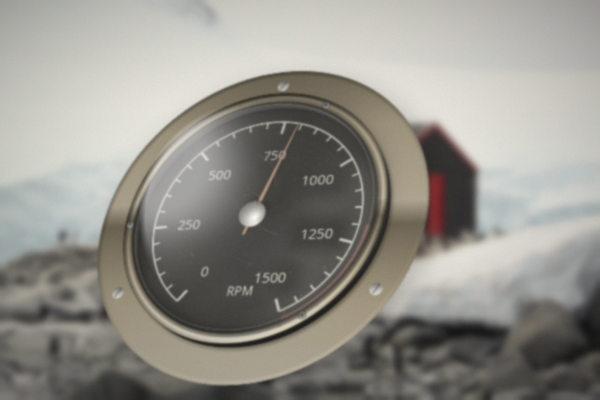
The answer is 800 rpm
